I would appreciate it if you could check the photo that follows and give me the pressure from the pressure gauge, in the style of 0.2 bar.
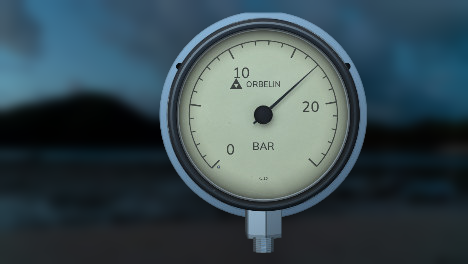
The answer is 17 bar
